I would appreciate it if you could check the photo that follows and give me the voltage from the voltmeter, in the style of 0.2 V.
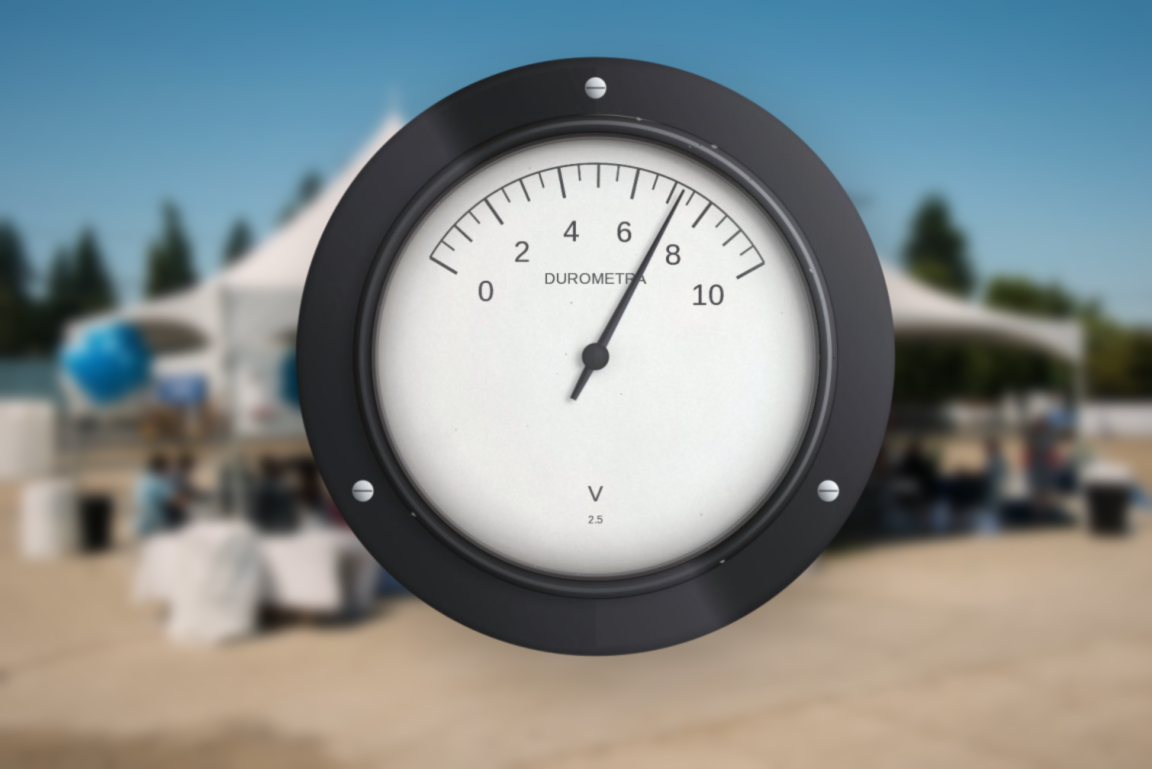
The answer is 7.25 V
